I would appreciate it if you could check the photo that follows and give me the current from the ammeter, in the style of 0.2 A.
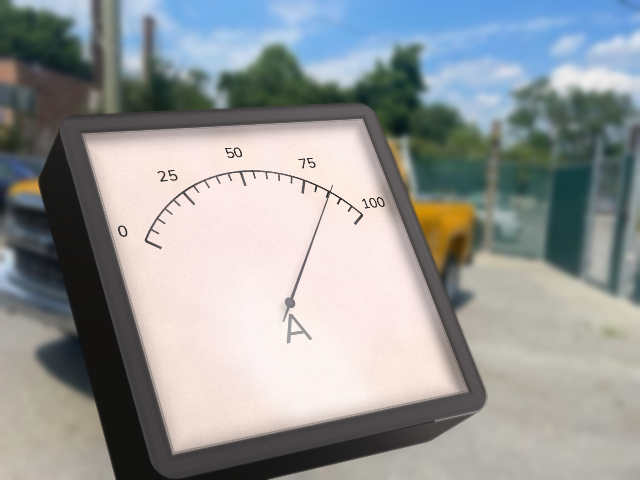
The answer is 85 A
